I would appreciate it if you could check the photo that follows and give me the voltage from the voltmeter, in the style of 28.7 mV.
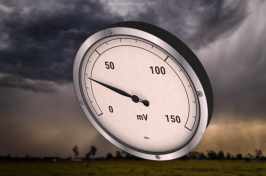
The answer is 30 mV
